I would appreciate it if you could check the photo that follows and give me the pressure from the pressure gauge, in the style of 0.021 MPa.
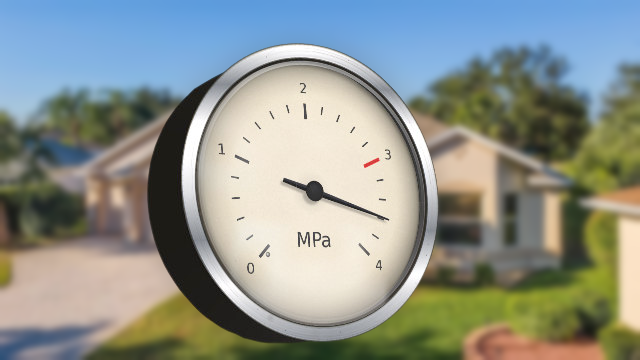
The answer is 3.6 MPa
